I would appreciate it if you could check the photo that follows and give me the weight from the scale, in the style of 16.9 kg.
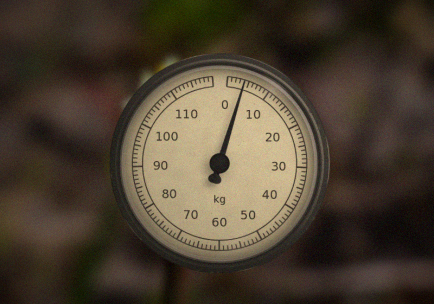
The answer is 4 kg
